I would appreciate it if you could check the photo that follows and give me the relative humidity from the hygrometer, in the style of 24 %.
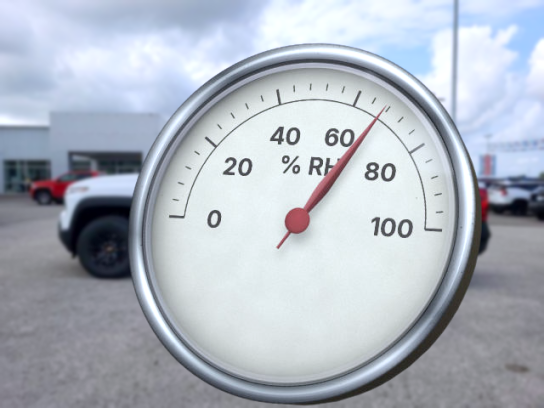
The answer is 68 %
